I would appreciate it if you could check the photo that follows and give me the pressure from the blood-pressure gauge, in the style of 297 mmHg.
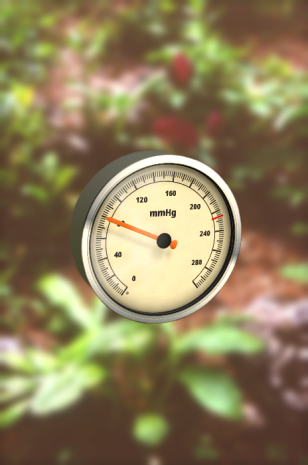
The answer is 80 mmHg
